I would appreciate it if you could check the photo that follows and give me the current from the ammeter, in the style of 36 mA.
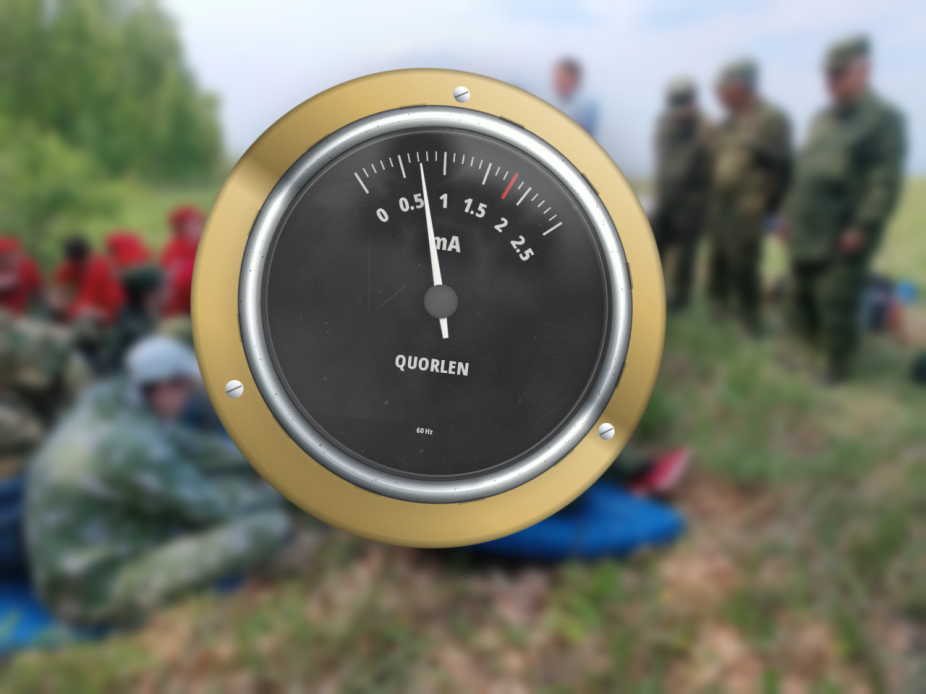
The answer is 0.7 mA
